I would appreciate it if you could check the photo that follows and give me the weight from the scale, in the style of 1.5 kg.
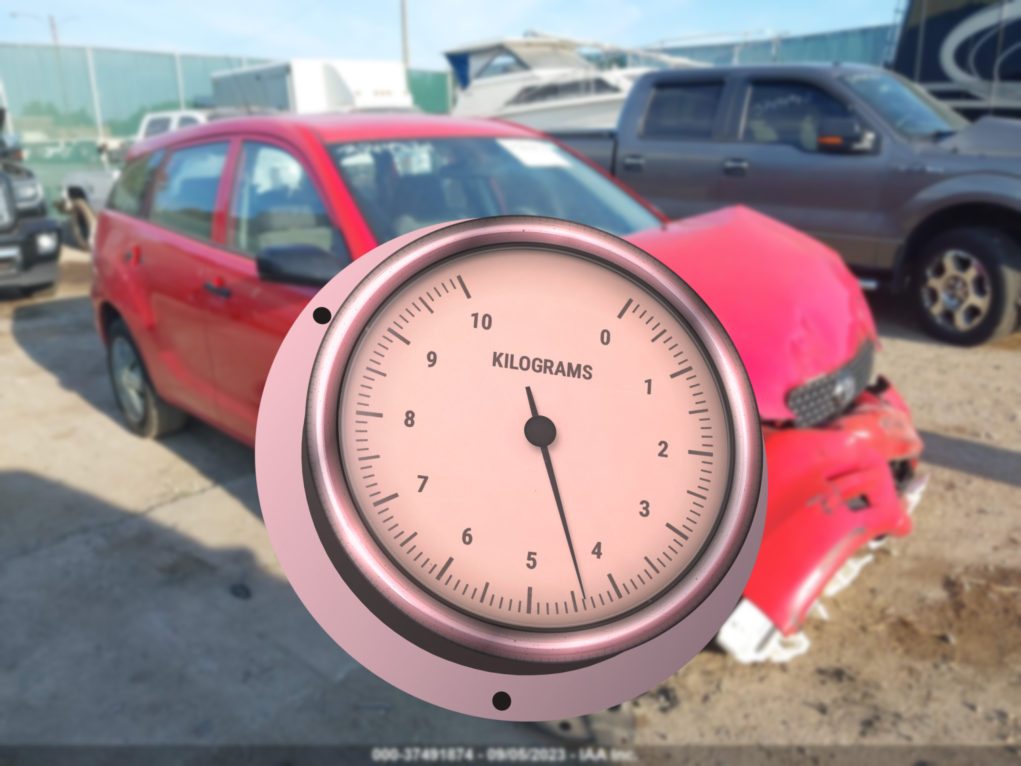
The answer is 4.4 kg
